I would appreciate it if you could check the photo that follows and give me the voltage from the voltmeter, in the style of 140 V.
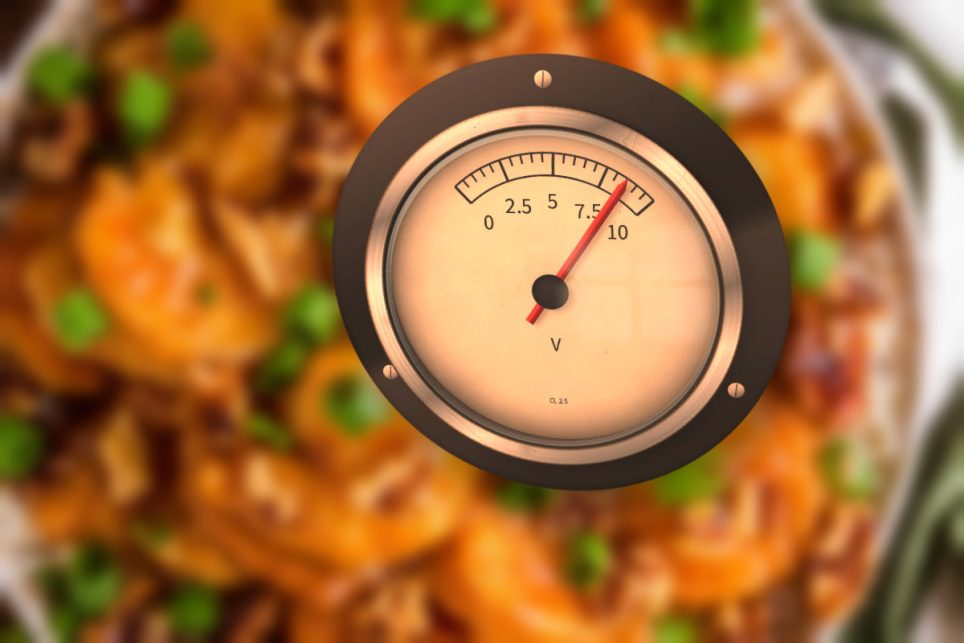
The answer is 8.5 V
